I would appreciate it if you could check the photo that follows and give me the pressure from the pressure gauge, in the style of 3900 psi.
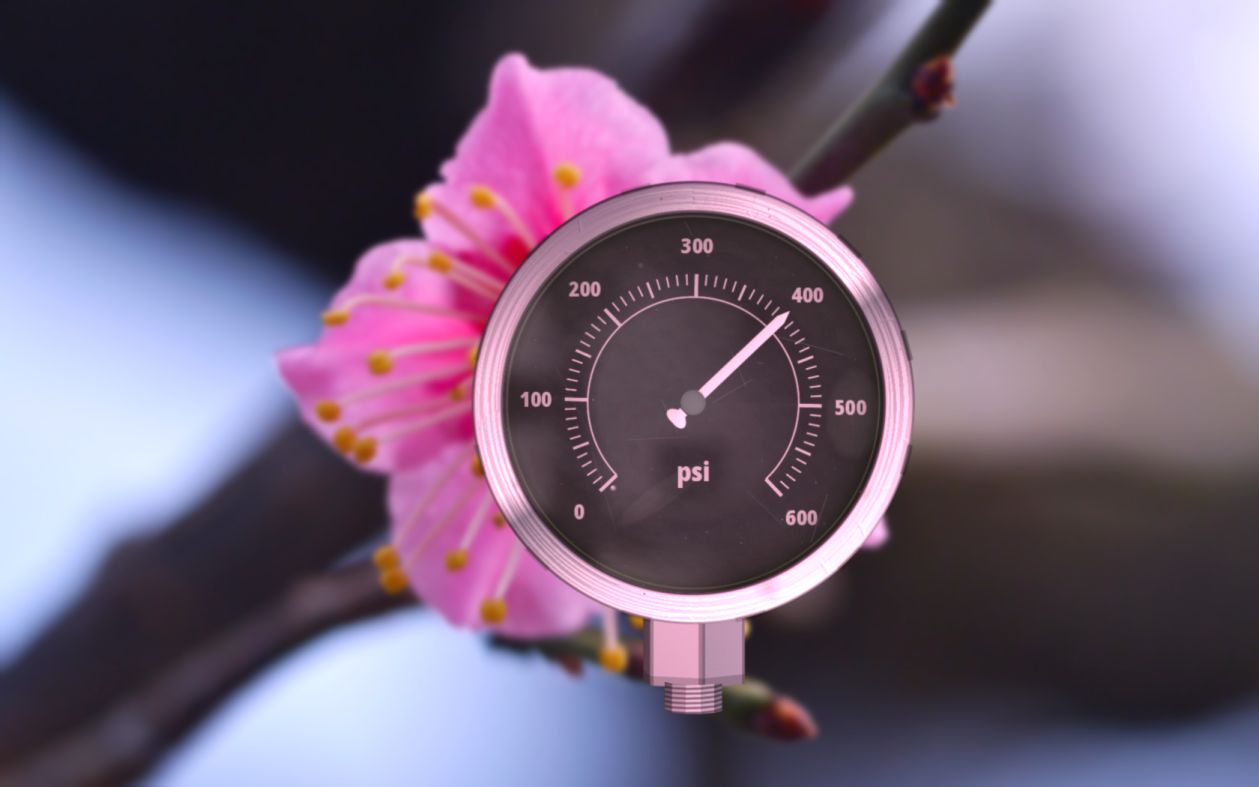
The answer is 400 psi
